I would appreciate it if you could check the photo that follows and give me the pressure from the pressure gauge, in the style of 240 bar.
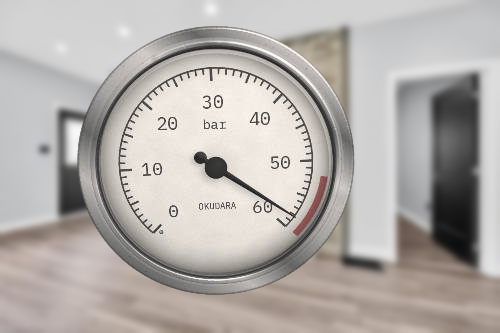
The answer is 58 bar
